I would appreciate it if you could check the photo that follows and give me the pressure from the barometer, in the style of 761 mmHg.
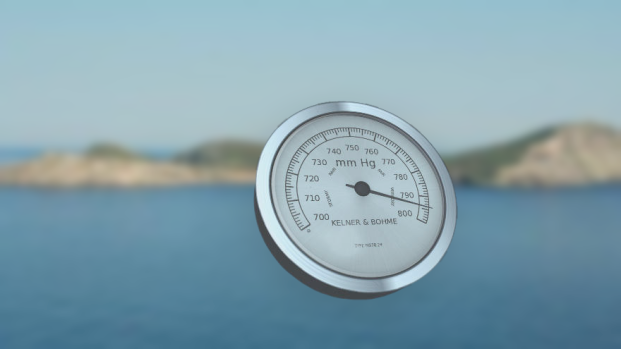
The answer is 795 mmHg
